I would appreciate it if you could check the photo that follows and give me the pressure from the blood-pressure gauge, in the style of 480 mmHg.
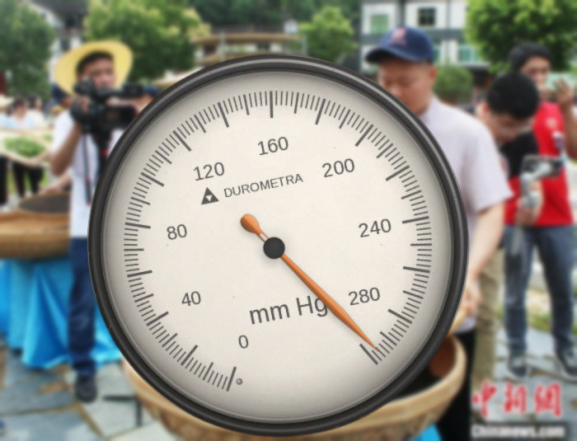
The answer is 296 mmHg
